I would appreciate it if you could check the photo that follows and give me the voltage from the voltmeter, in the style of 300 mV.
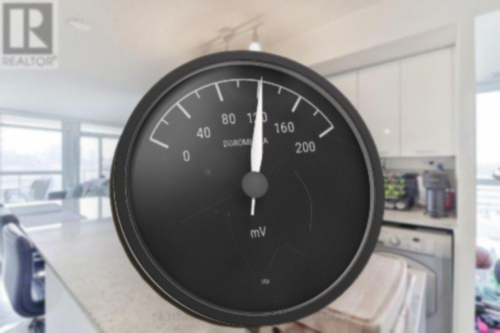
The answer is 120 mV
